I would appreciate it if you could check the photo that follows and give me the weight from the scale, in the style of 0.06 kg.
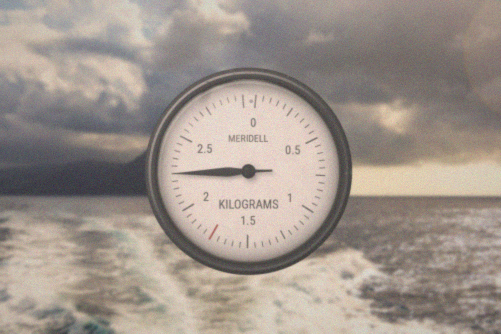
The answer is 2.25 kg
